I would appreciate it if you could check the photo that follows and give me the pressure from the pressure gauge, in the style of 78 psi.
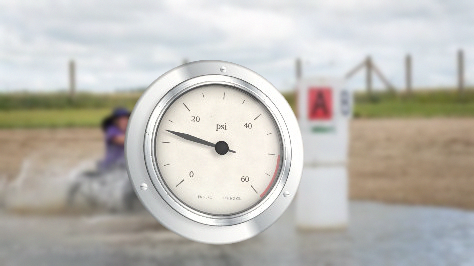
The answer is 12.5 psi
